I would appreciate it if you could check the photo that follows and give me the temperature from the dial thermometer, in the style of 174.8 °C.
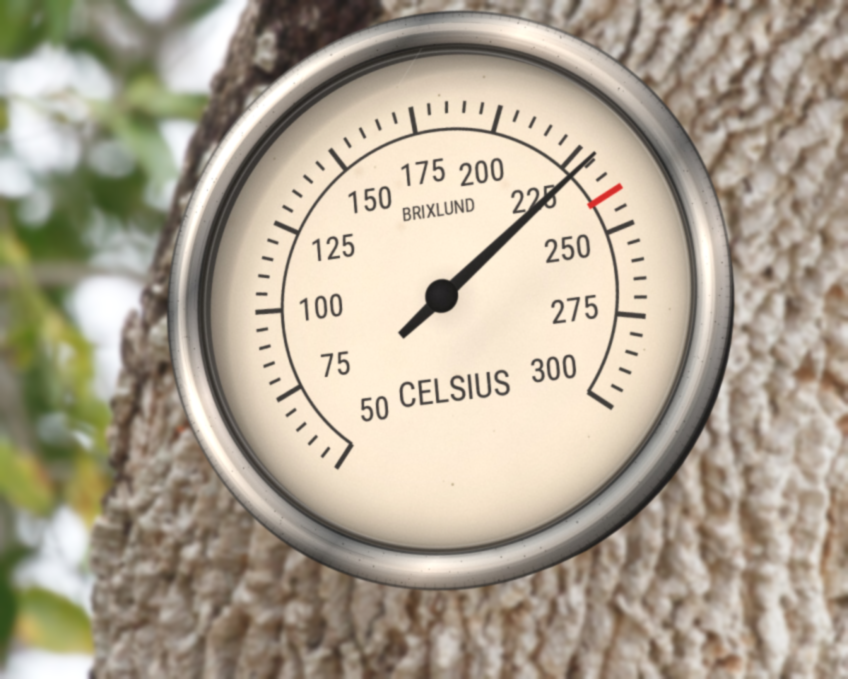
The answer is 230 °C
